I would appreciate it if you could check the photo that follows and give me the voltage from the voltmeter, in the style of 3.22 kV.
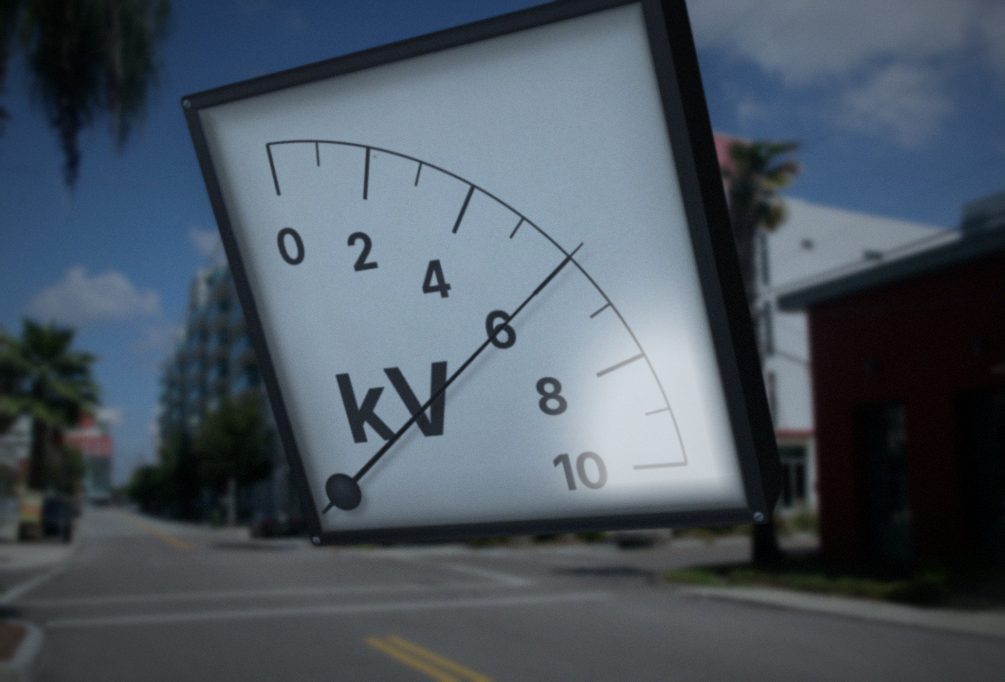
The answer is 6 kV
